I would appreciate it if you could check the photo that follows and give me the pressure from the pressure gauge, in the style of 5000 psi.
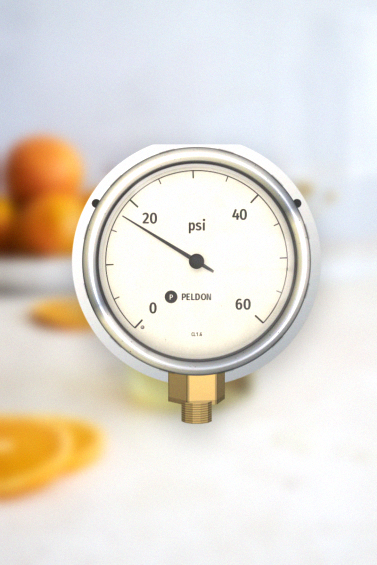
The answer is 17.5 psi
